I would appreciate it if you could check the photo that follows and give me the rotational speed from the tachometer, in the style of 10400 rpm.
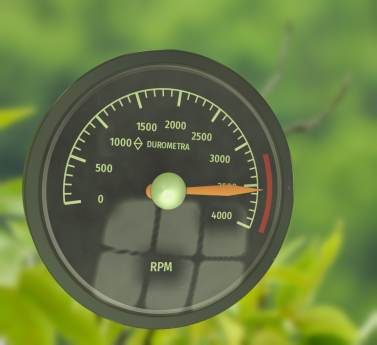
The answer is 3550 rpm
